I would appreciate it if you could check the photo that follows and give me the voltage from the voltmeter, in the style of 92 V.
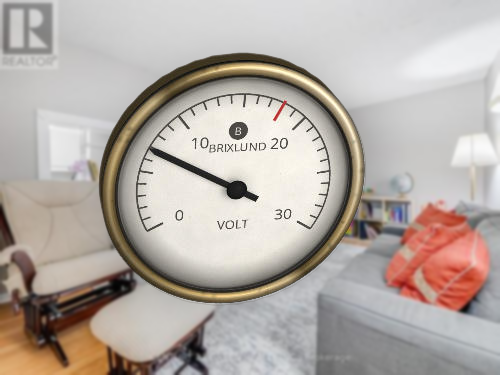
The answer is 7 V
